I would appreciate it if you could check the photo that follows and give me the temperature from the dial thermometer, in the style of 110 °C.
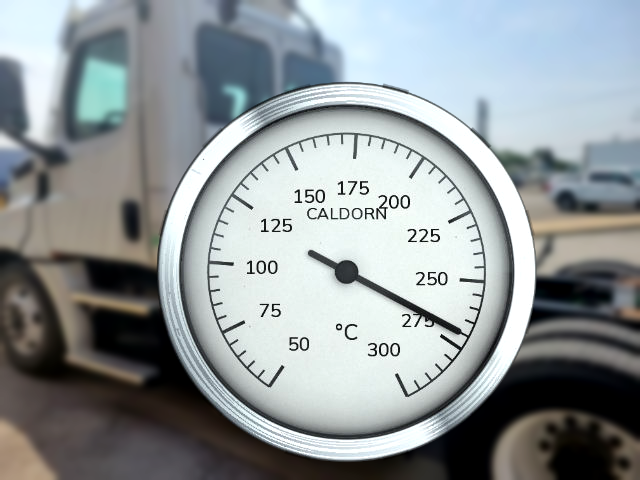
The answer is 270 °C
